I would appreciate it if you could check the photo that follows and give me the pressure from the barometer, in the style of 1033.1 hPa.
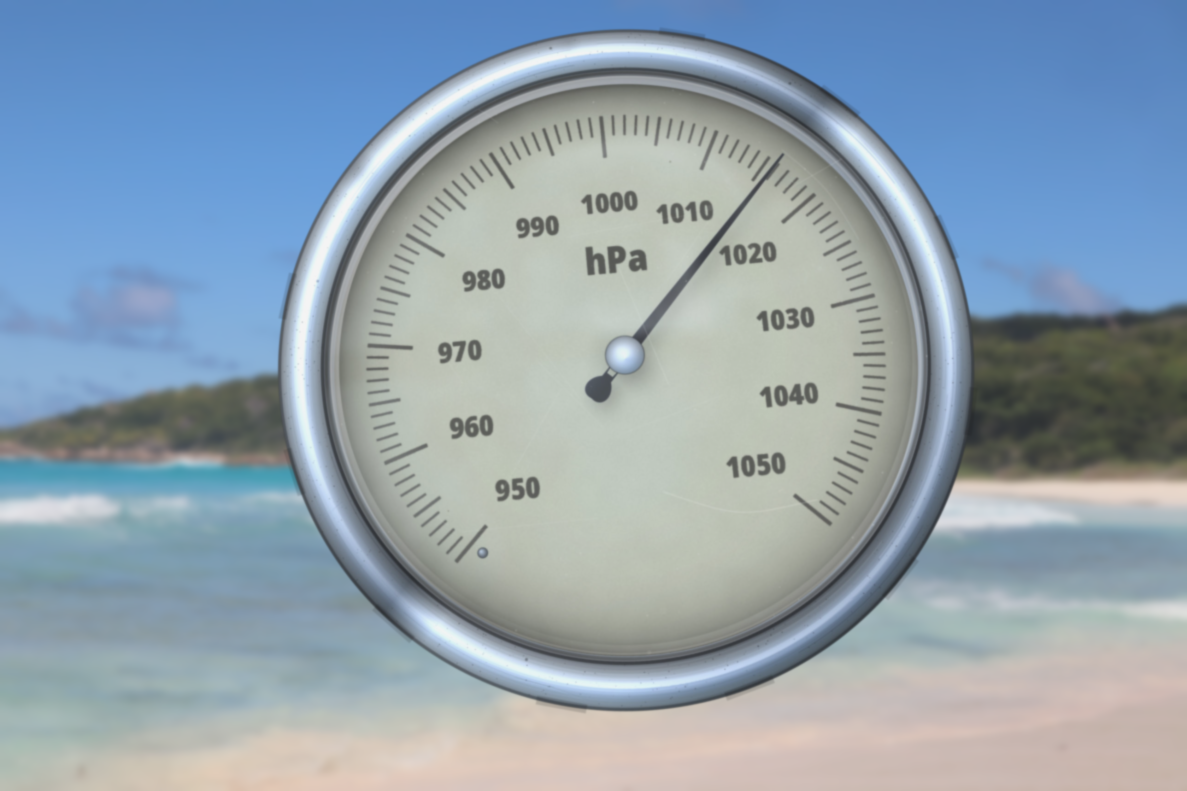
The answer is 1016 hPa
